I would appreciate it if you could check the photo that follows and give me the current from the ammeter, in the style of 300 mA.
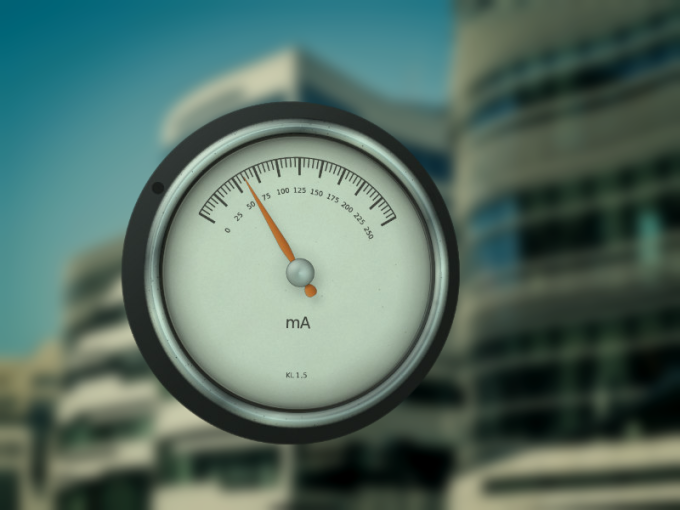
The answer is 60 mA
